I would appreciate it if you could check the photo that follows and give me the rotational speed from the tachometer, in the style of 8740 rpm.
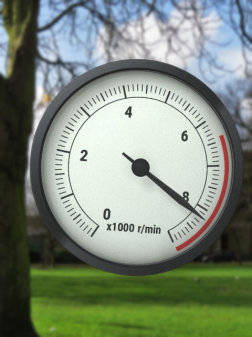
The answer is 8200 rpm
